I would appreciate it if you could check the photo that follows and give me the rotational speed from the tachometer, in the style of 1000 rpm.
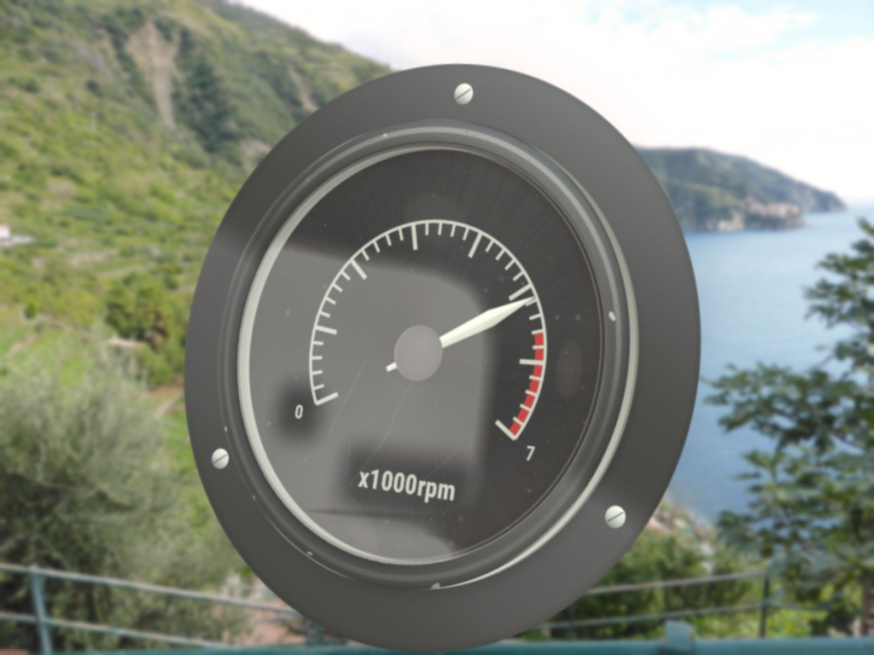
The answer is 5200 rpm
